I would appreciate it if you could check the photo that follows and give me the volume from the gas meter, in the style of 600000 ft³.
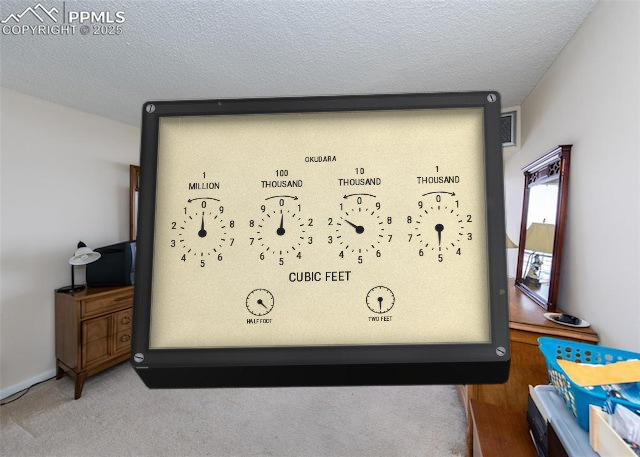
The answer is 1500 ft³
